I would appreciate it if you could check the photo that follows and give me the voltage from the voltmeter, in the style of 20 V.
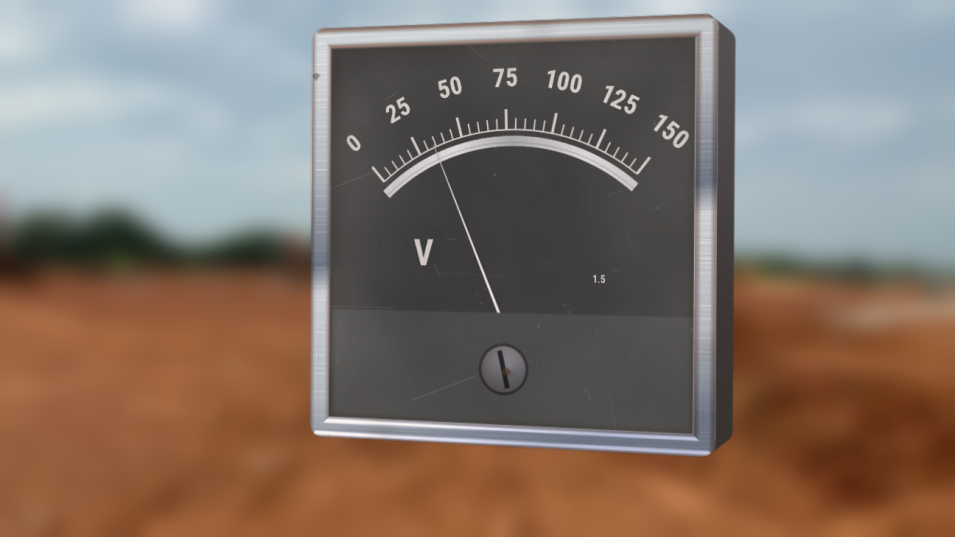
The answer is 35 V
